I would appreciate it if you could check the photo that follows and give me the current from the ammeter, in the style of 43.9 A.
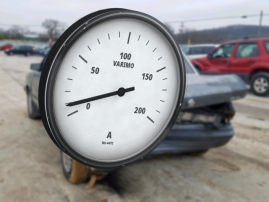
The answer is 10 A
